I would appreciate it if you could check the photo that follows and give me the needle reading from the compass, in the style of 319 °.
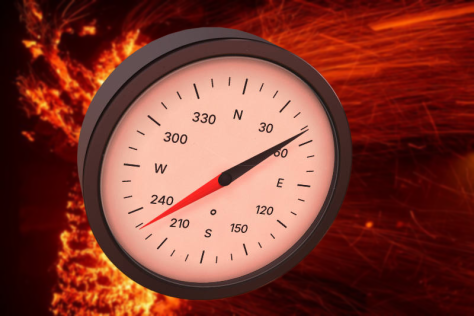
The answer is 230 °
